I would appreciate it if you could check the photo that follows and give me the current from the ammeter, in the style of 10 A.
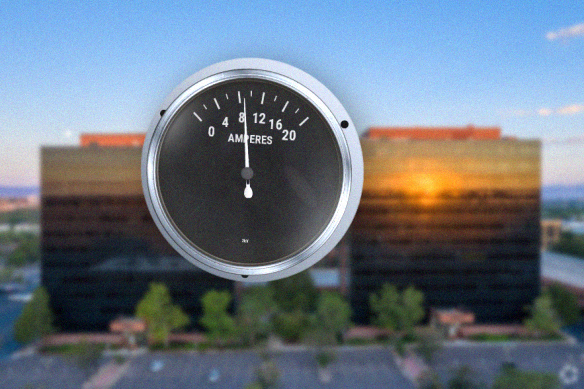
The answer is 9 A
